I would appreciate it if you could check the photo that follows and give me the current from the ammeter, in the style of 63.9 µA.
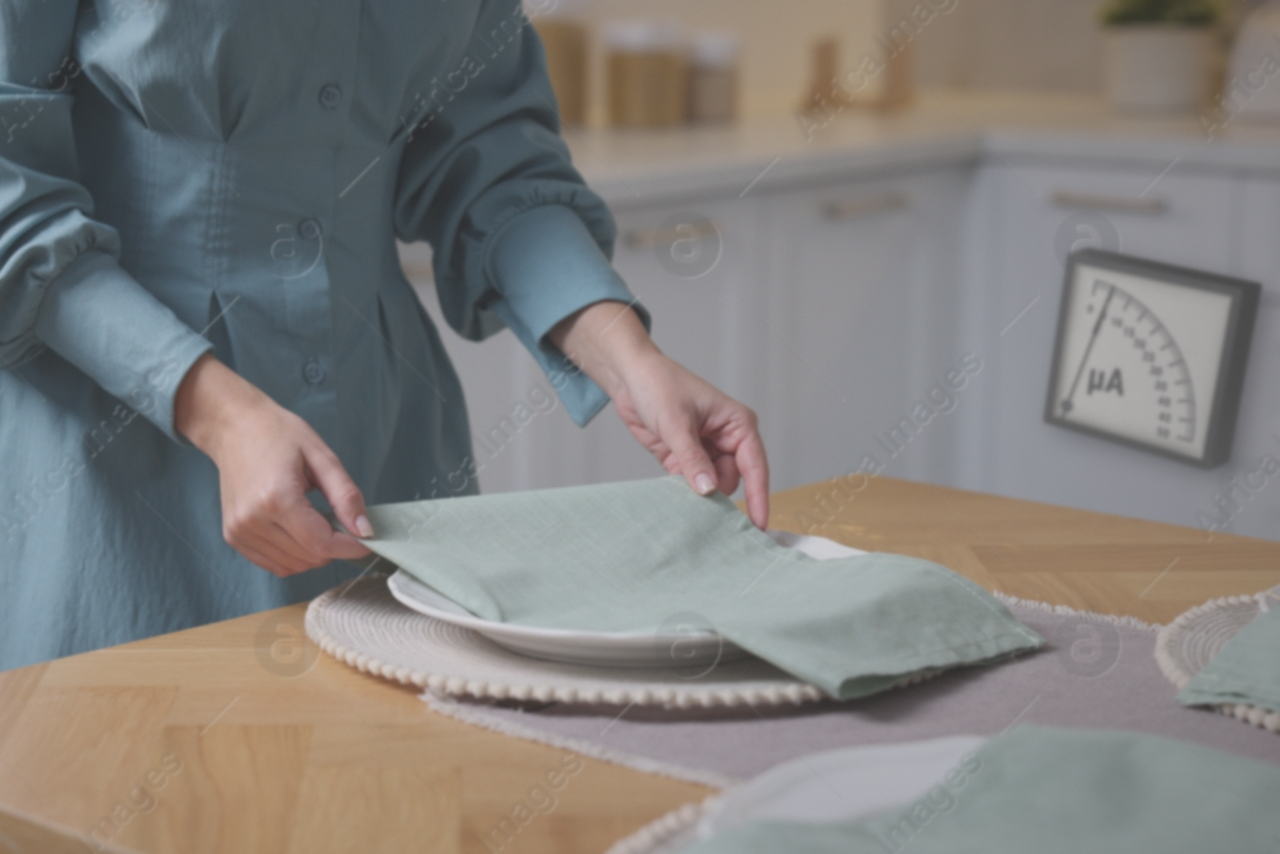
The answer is 5 µA
